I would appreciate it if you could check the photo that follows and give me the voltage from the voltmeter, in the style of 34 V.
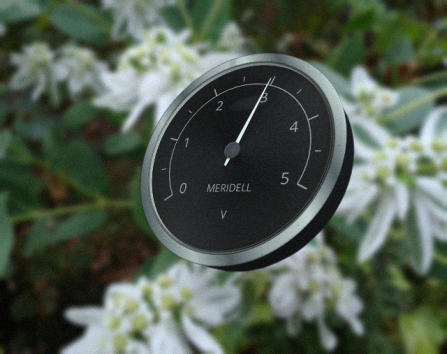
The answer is 3 V
